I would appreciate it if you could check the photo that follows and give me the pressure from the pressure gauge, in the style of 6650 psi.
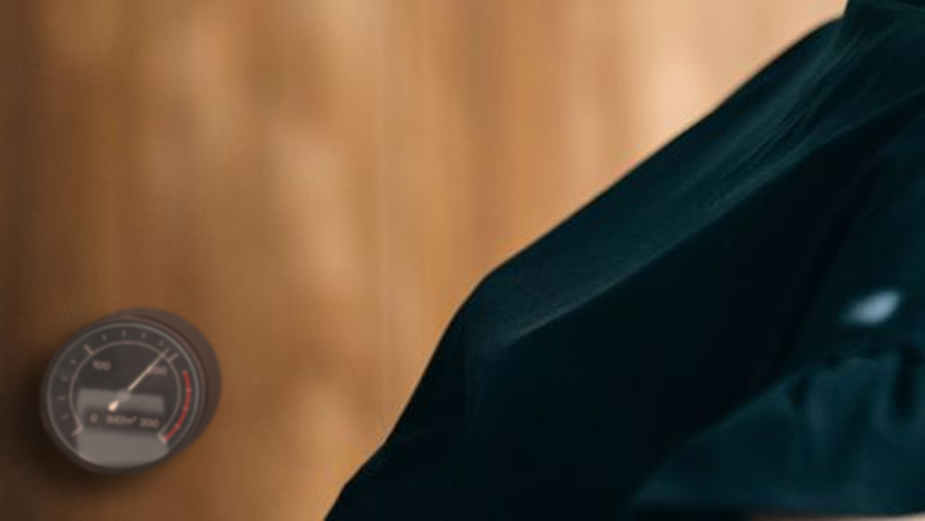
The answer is 190 psi
